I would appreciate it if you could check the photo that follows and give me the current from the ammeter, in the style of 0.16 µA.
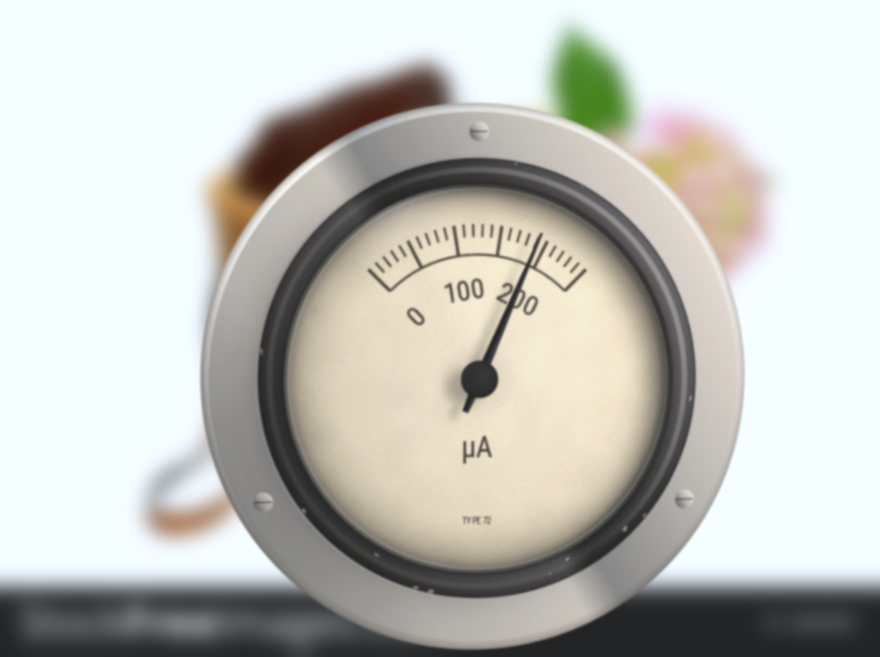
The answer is 190 µA
